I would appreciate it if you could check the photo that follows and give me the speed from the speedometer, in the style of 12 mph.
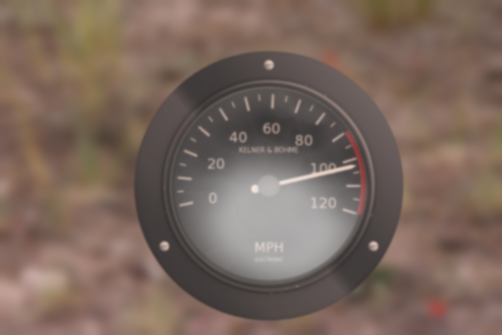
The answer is 102.5 mph
